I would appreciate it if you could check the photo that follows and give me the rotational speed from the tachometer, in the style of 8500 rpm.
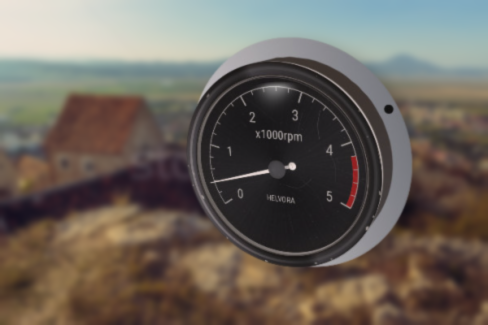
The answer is 400 rpm
